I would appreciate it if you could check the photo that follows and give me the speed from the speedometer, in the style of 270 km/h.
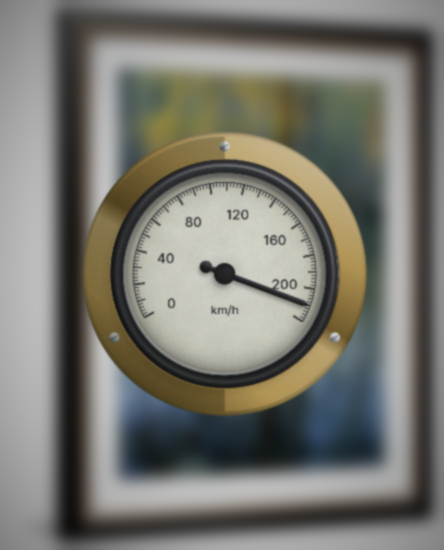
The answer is 210 km/h
